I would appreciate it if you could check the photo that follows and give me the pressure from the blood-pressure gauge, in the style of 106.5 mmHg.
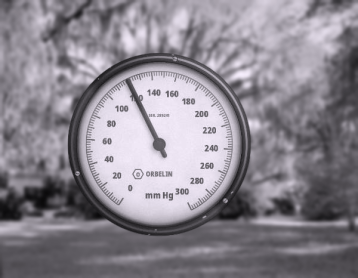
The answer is 120 mmHg
